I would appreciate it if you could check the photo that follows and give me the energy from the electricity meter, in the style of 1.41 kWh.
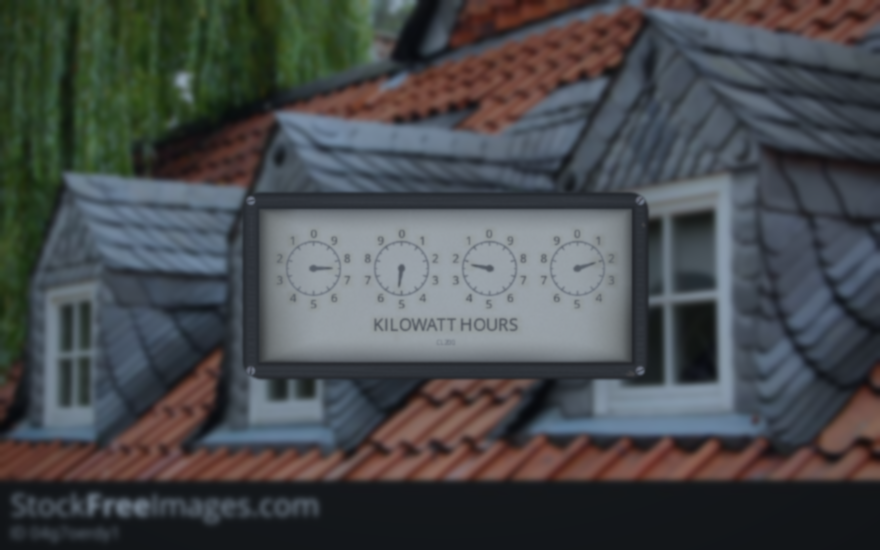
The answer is 7522 kWh
